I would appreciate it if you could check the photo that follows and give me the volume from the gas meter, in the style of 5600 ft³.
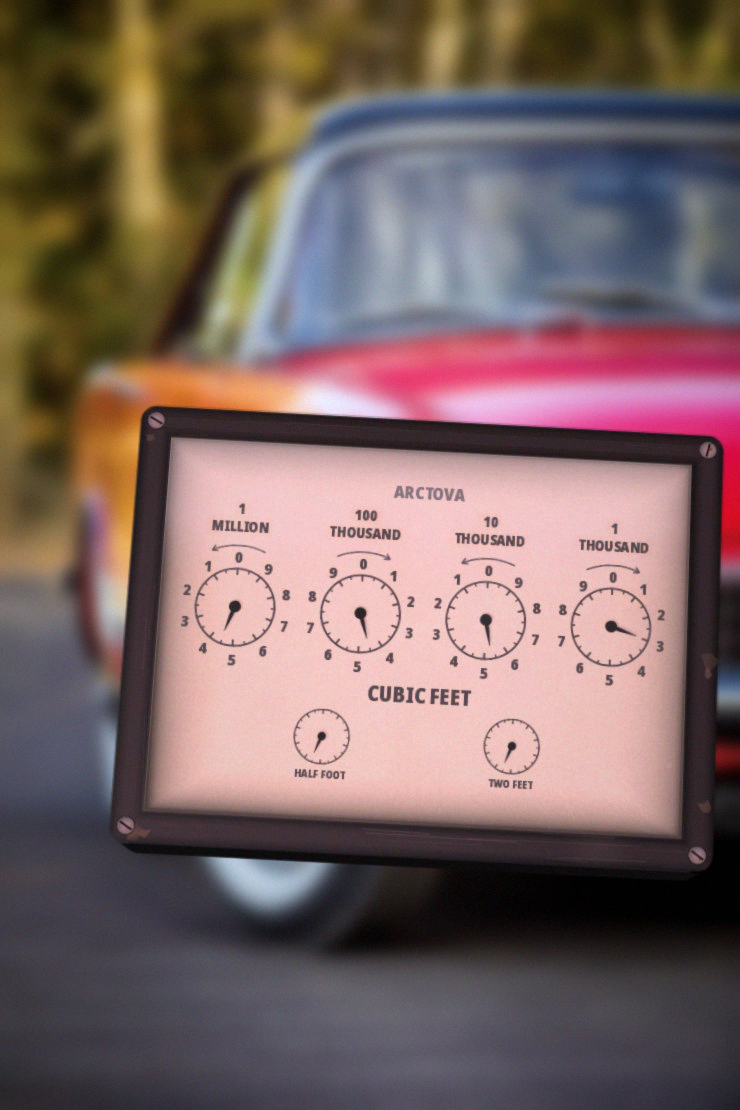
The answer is 445300 ft³
